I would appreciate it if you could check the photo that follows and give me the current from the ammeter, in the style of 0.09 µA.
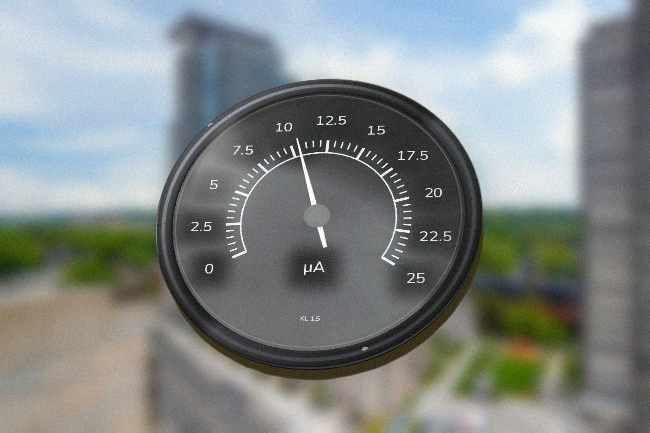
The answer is 10.5 µA
